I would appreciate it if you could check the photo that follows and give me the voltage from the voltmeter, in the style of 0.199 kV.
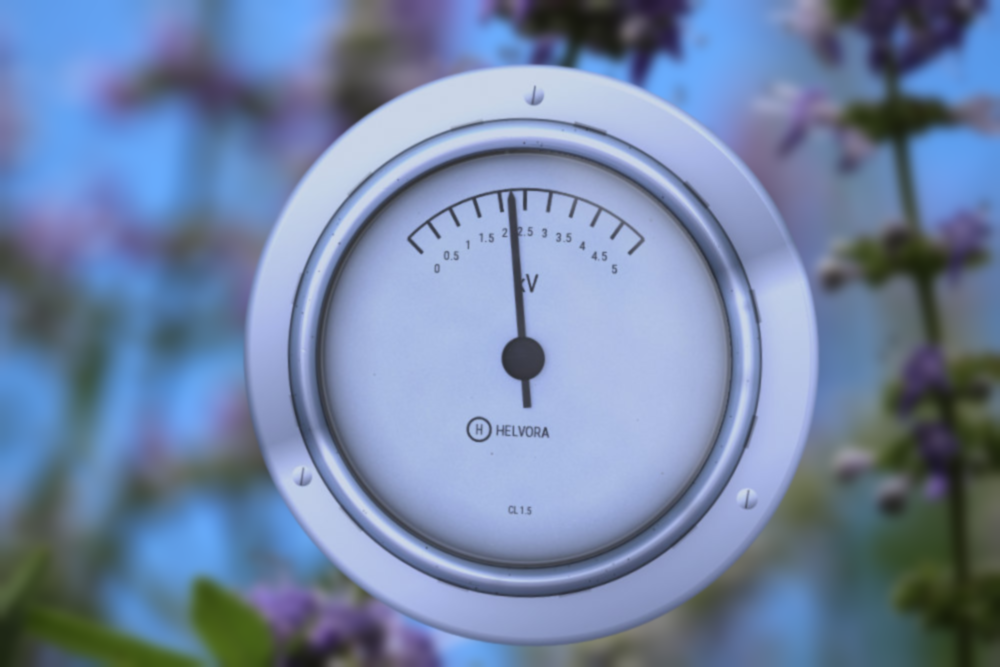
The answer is 2.25 kV
